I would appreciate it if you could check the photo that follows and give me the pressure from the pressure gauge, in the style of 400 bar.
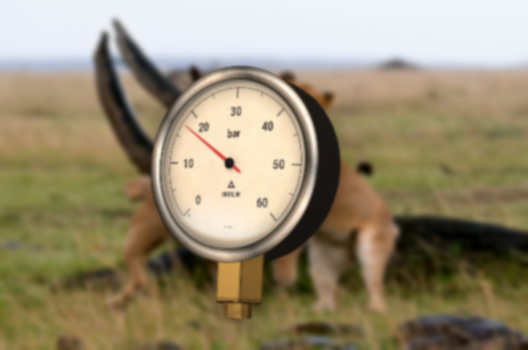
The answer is 17.5 bar
